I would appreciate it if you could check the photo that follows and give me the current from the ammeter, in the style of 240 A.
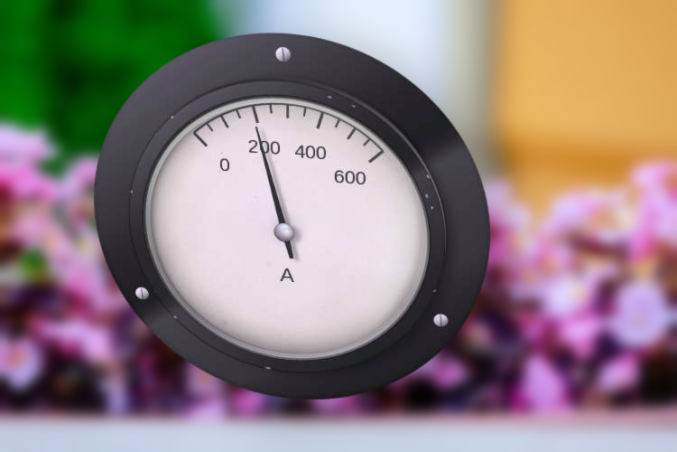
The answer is 200 A
